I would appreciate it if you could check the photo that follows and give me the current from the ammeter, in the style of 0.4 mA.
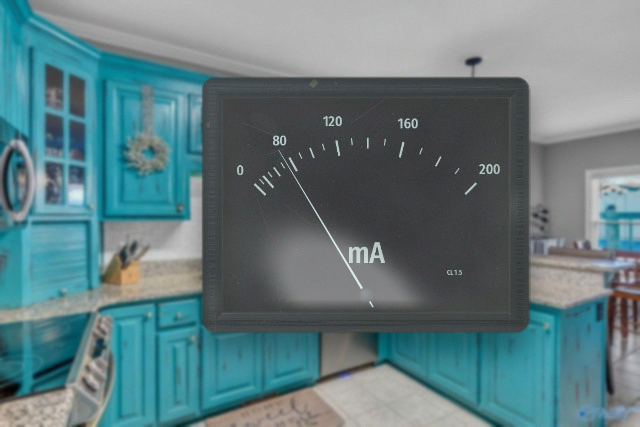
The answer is 75 mA
